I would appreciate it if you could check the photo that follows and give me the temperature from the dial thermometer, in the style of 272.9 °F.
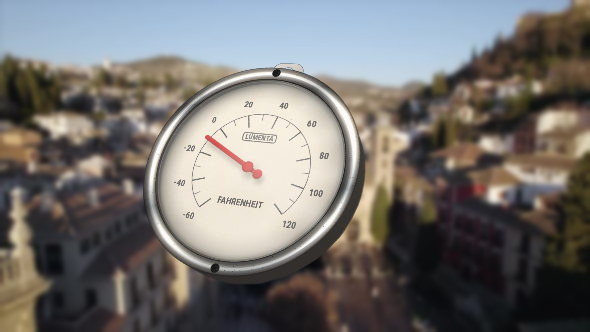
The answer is -10 °F
